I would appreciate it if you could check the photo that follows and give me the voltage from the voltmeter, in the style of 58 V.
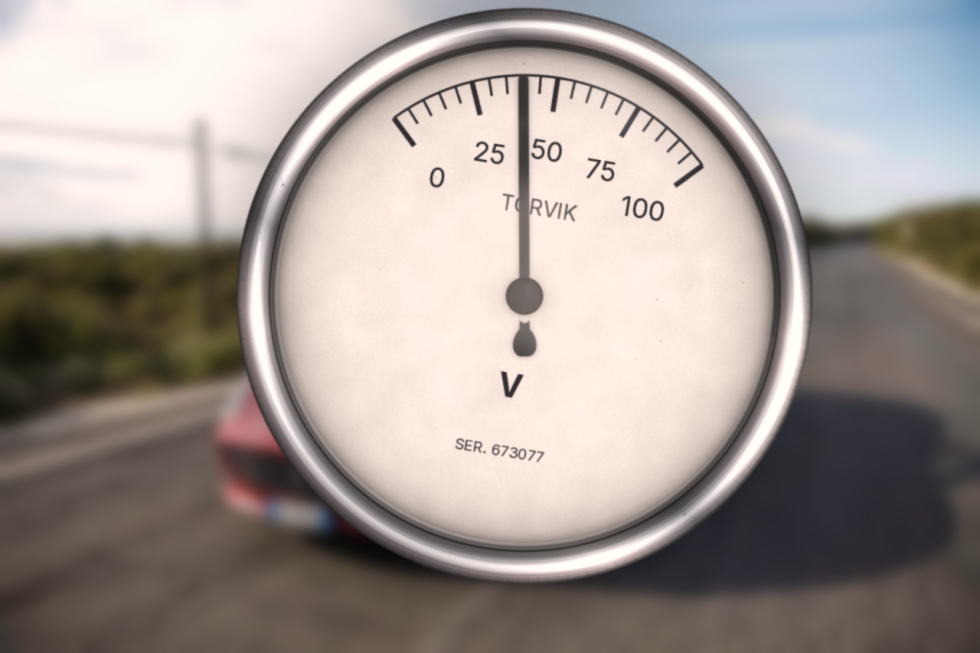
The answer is 40 V
